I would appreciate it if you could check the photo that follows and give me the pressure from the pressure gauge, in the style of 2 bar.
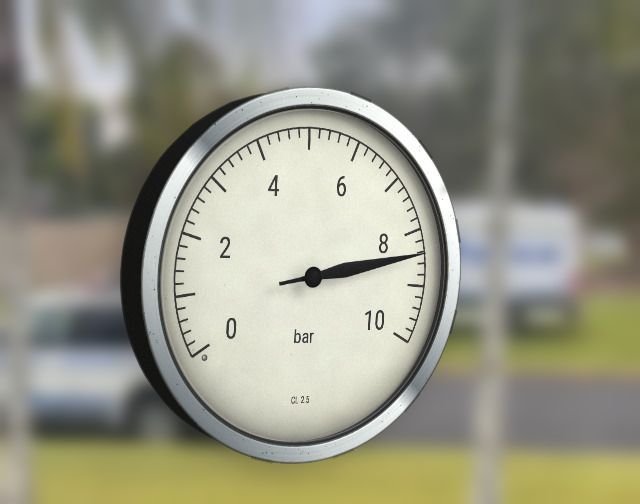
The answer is 8.4 bar
